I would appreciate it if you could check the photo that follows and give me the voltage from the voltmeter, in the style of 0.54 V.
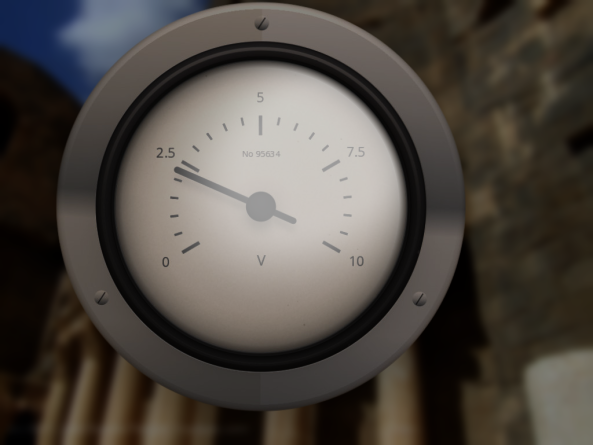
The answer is 2.25 V
